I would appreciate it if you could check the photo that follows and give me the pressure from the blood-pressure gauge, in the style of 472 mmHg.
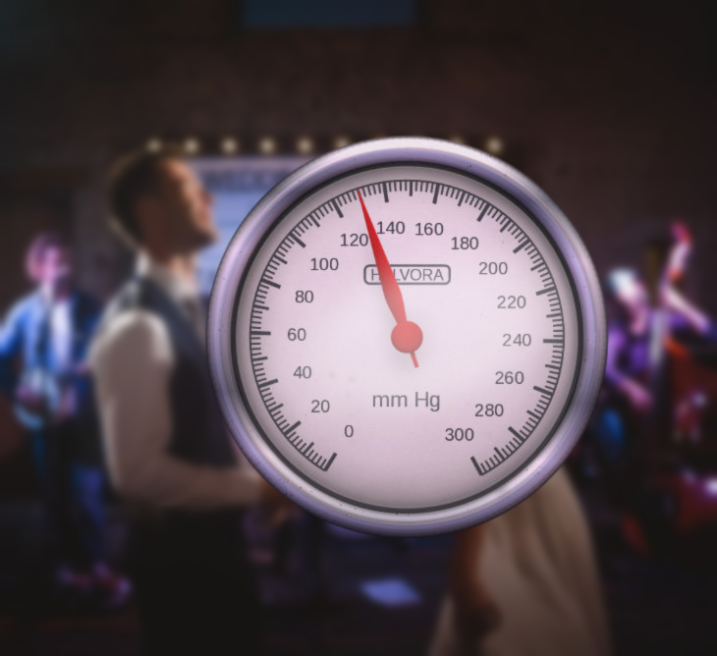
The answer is 130 mmHg
